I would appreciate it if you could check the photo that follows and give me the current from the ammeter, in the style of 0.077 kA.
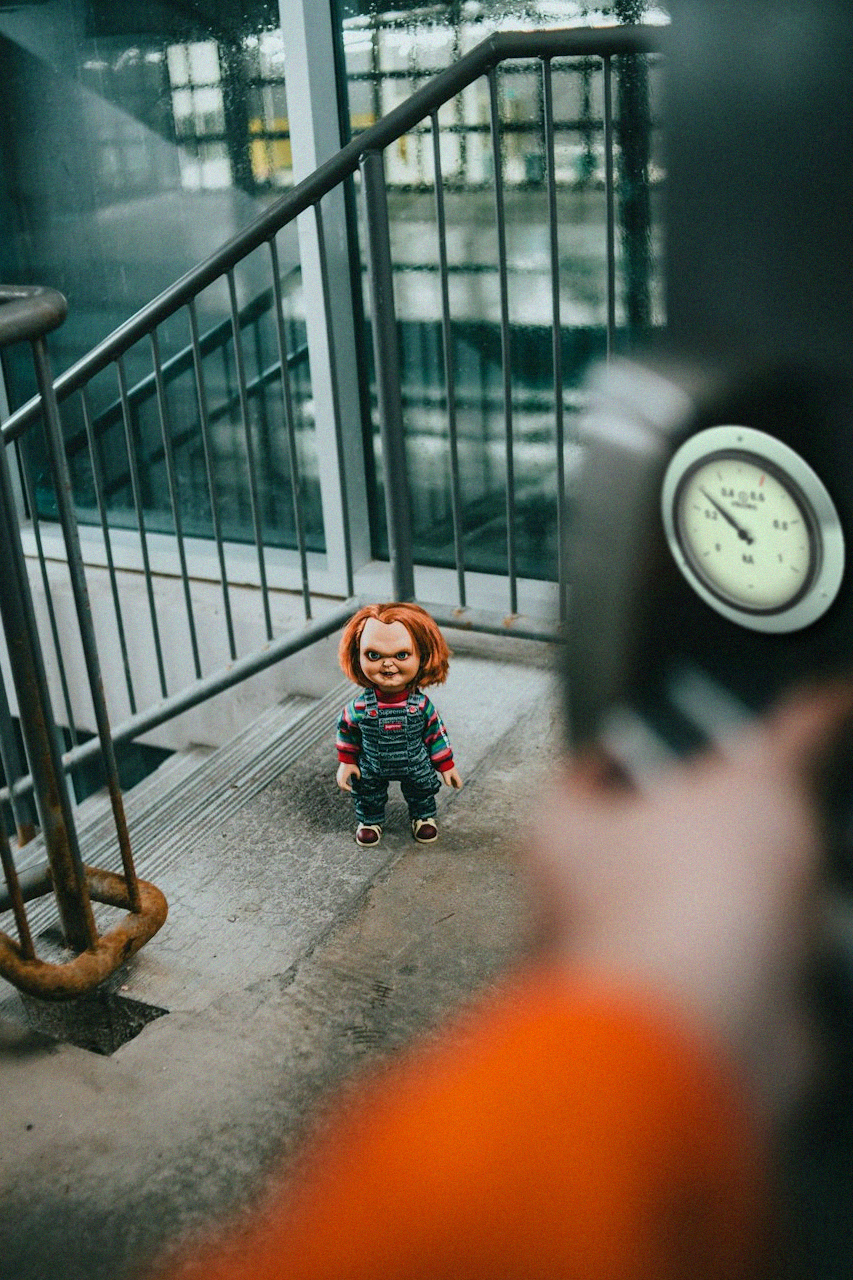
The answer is 0.3 kA
